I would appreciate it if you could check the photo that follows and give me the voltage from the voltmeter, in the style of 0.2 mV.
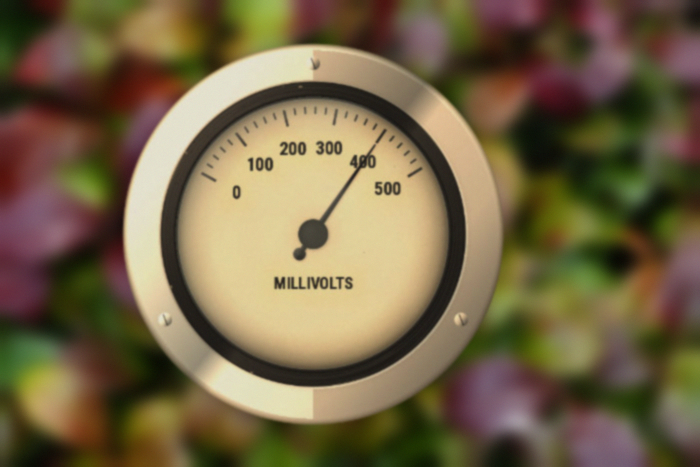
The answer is 400 mV
